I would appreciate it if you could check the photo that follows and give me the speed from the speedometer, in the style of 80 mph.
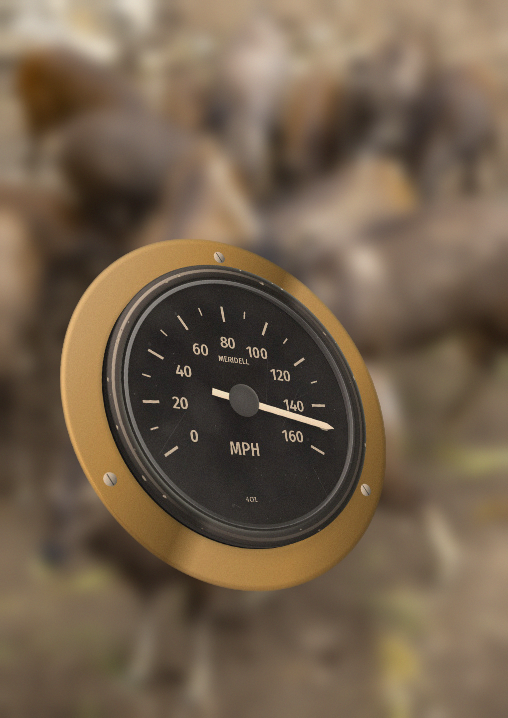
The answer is 150 mph
